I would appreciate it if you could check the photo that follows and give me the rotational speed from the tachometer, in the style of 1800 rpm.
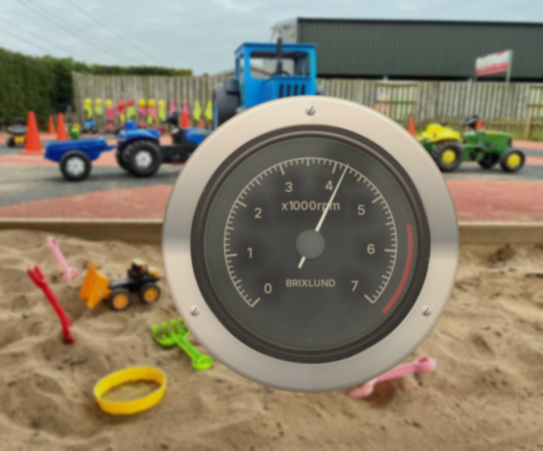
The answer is 4200 rpm
